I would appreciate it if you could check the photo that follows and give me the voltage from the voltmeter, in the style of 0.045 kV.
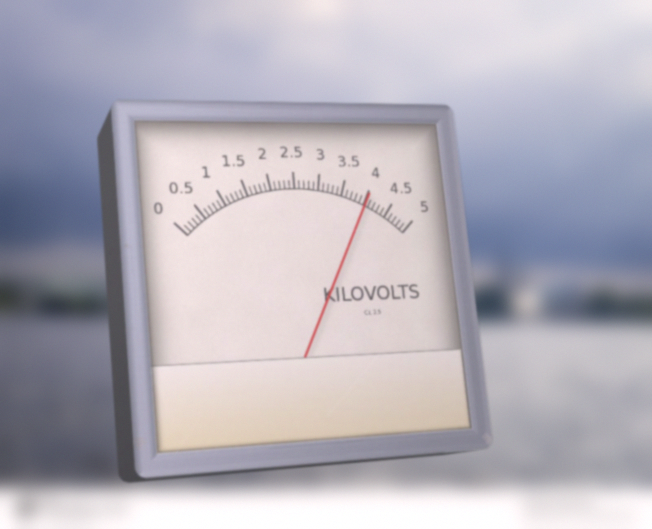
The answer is 4 kV
